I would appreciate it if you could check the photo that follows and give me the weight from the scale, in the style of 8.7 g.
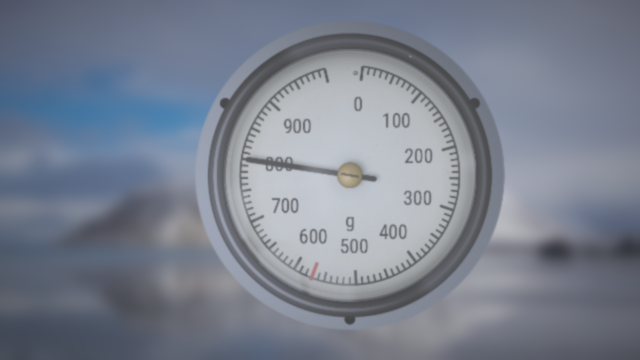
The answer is 800 g
